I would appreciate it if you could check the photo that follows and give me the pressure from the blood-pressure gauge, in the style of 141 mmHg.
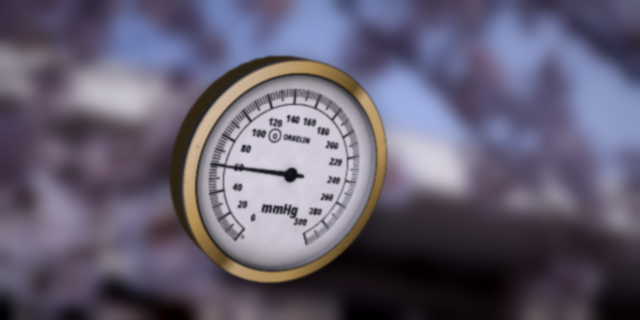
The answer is 60 mmHg
